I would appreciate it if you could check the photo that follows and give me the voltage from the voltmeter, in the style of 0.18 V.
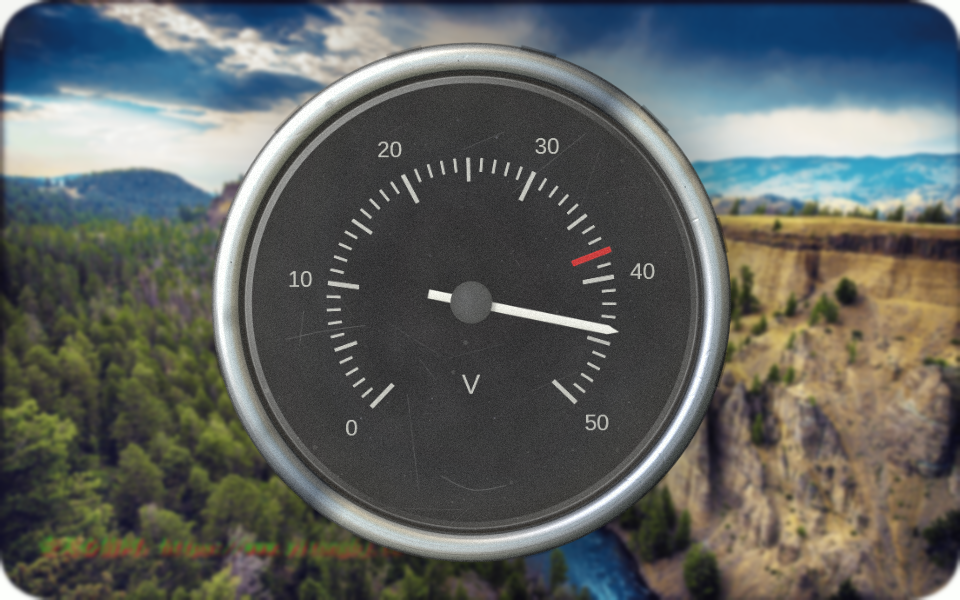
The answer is 44 V
